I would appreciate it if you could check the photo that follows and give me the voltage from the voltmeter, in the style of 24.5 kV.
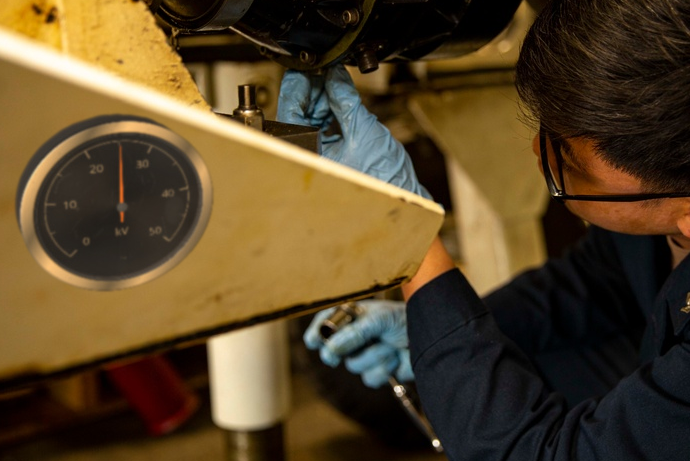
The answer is 25 kV
